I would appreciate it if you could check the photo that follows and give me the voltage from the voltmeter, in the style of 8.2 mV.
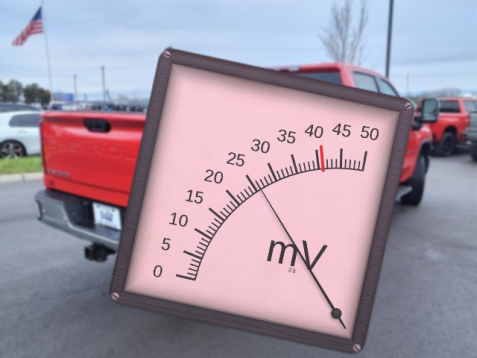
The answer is 26 mV
